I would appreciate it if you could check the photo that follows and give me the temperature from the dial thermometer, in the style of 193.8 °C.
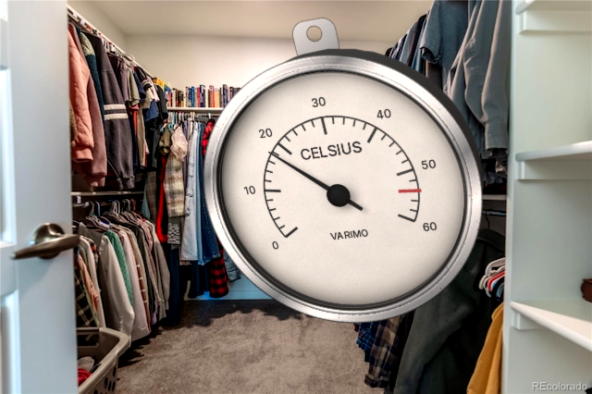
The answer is 18 °C
